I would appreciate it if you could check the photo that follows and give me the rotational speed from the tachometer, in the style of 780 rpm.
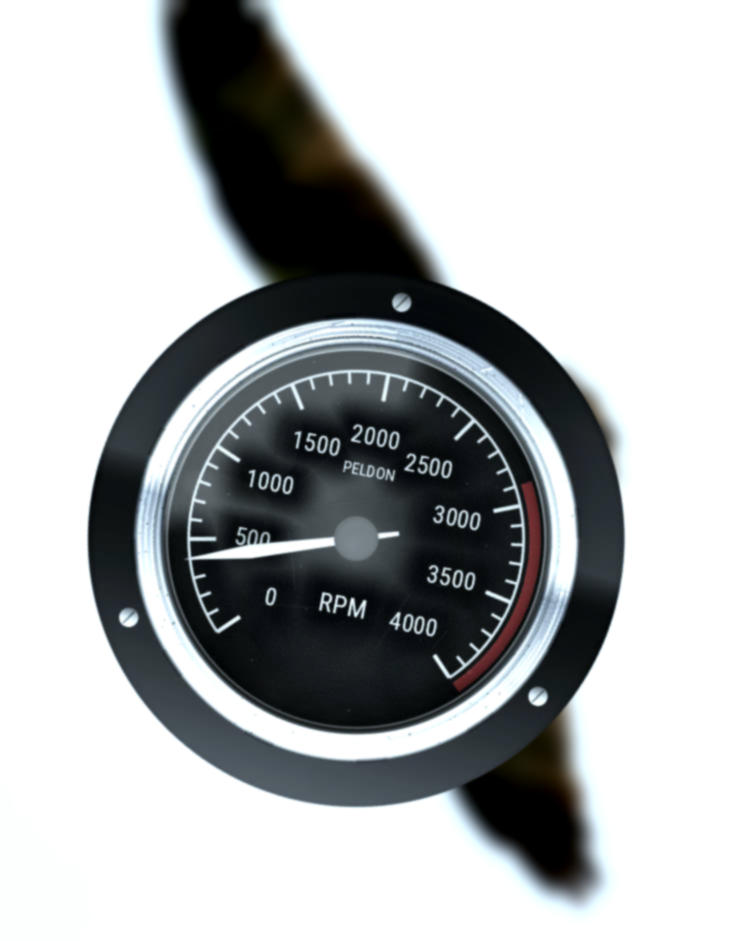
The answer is 400 rpm
